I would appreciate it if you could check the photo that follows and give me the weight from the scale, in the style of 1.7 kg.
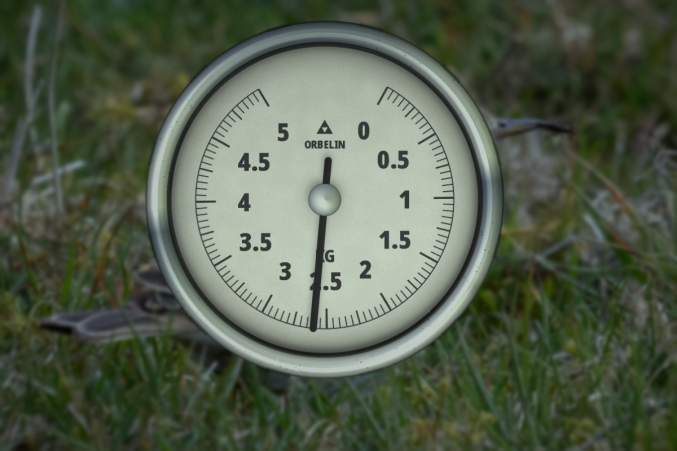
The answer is 2.6 kg
